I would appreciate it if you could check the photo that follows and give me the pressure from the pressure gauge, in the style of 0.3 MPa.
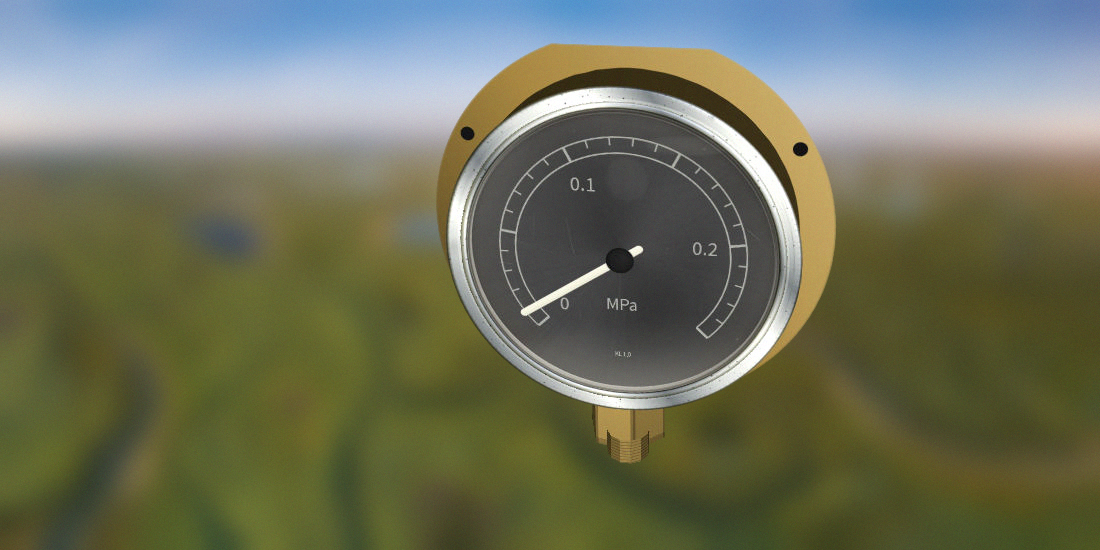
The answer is 0.01 MPa
